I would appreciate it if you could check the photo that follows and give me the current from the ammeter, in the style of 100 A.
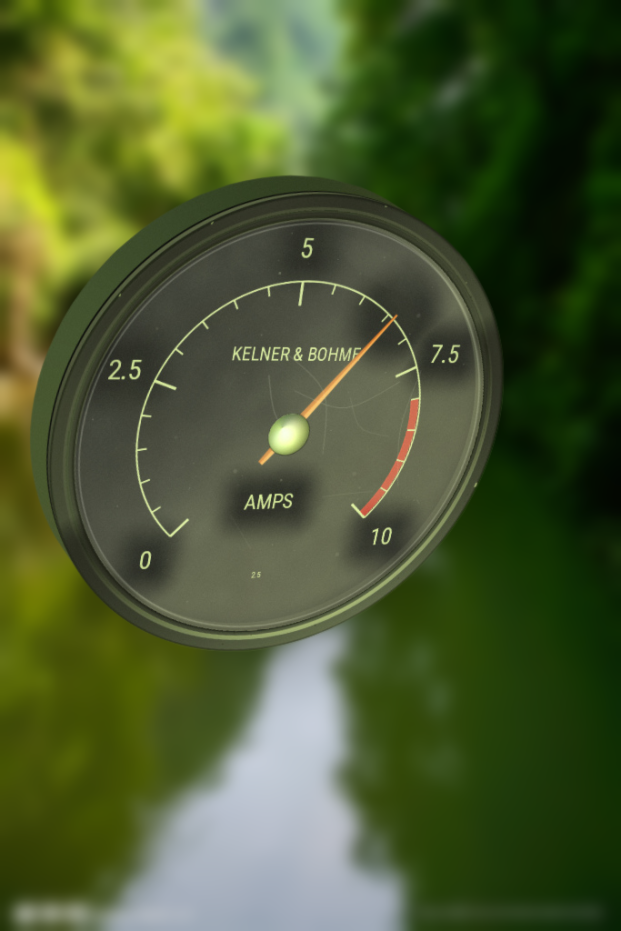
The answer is 6.5 A
